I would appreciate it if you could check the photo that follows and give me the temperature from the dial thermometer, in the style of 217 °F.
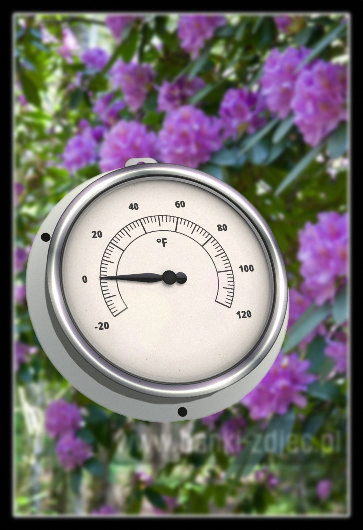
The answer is 0 °F
